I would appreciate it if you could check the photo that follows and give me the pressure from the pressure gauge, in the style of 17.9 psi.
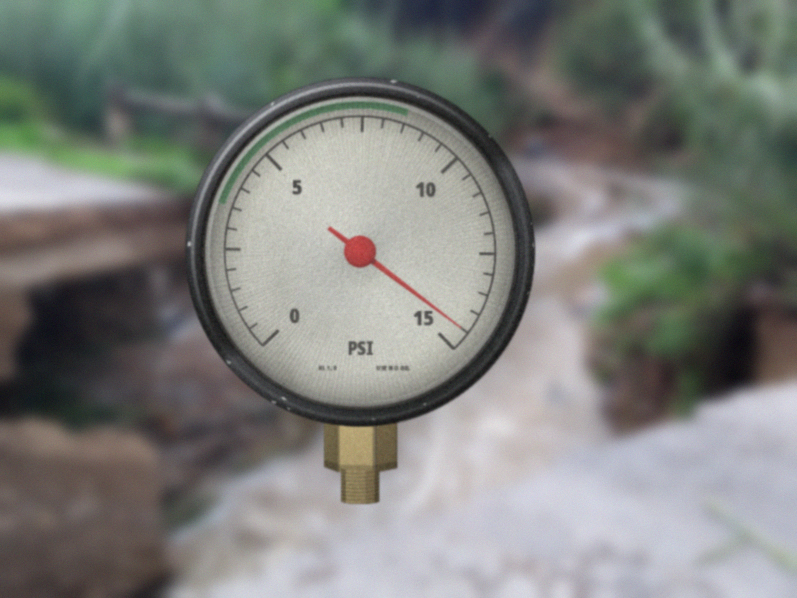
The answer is 14.5 psi
